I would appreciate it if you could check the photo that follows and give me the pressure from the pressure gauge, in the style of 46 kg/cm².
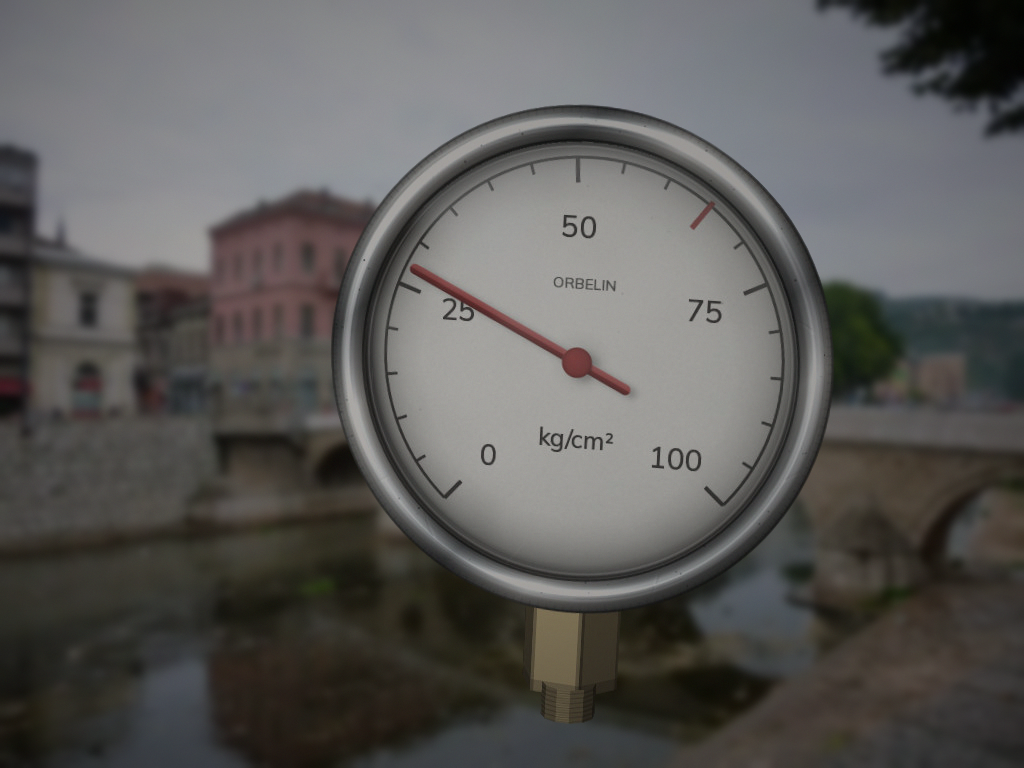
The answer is 27.5 kg/cm²
